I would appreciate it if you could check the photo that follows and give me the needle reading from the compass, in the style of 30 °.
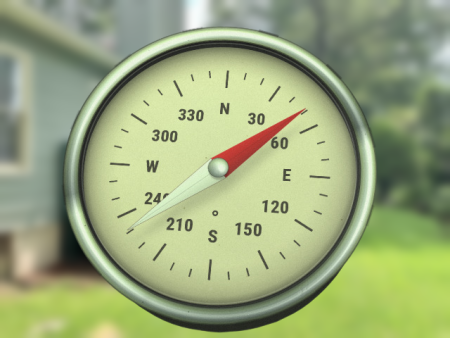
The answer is 50 °
